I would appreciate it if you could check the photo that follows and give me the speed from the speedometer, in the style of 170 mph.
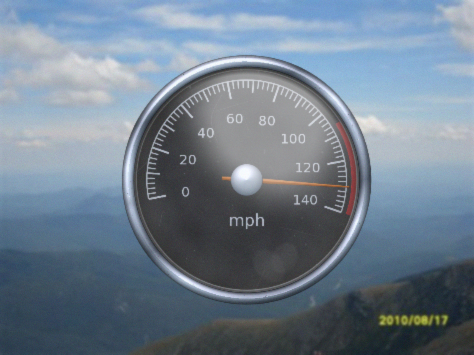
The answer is 130 mph
